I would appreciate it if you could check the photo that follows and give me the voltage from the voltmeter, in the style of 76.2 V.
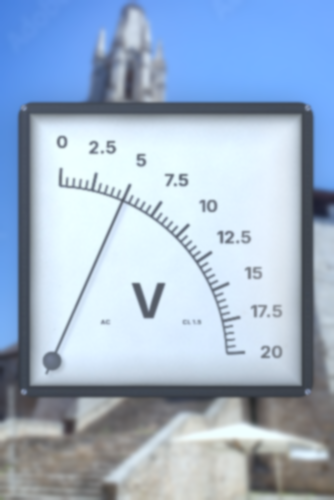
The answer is 5 V
